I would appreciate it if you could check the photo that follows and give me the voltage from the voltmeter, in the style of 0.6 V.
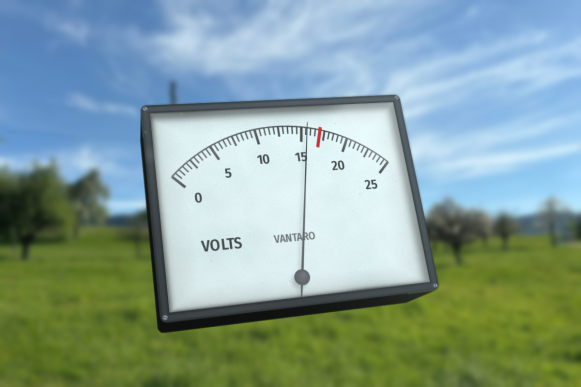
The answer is 15.5 V
